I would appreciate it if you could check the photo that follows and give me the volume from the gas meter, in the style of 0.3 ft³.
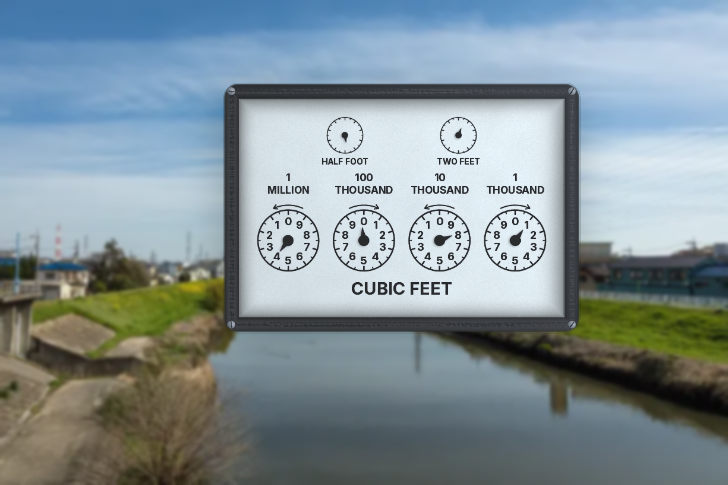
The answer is 398100 ft³
